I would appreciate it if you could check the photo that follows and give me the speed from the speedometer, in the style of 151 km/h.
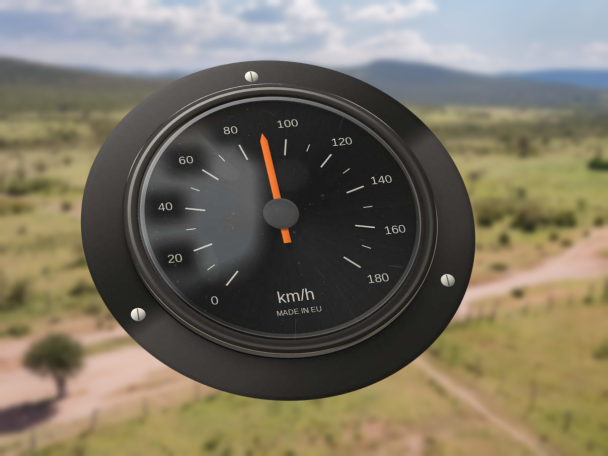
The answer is 90 km/h
